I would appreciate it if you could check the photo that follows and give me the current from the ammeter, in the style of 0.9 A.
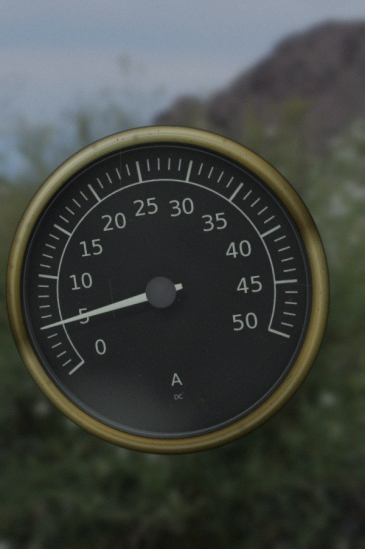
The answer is 5 A
